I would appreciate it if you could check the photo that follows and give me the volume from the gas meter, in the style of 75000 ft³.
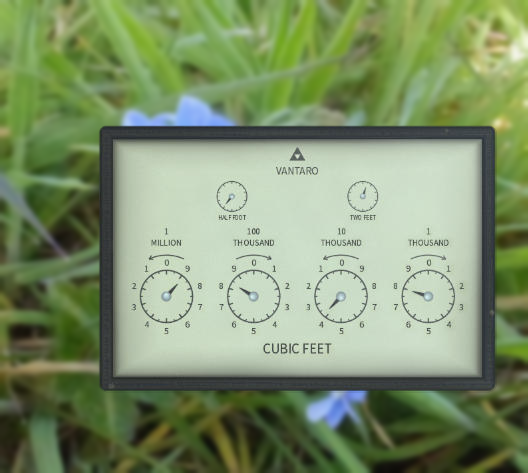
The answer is 883800 ft³
